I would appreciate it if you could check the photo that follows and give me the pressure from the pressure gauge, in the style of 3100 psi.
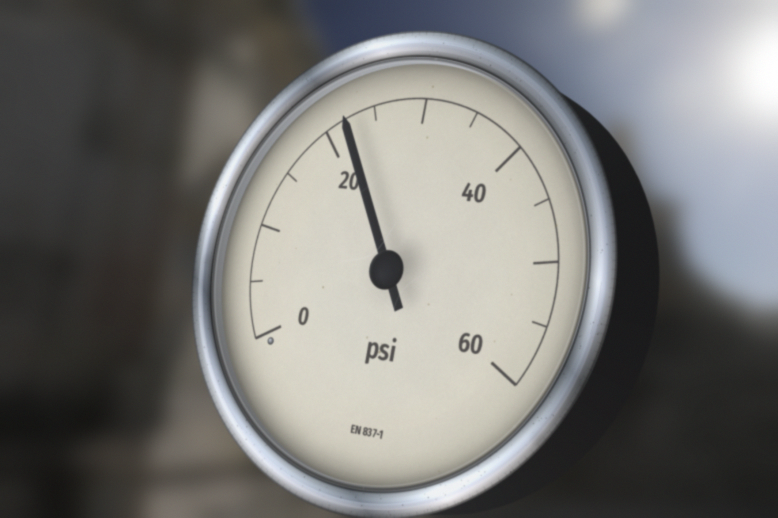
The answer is 22.5 psi
